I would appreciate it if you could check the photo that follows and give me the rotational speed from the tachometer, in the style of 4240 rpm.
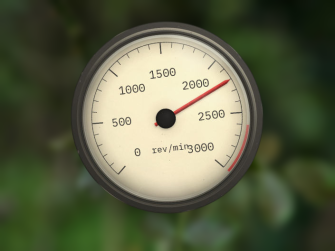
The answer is 2200 rpm
